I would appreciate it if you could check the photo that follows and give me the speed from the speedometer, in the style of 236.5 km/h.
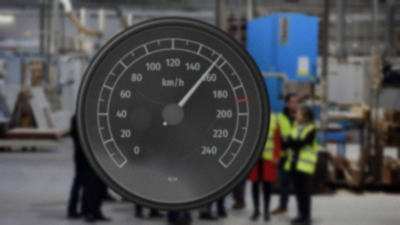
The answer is 155 km/h
